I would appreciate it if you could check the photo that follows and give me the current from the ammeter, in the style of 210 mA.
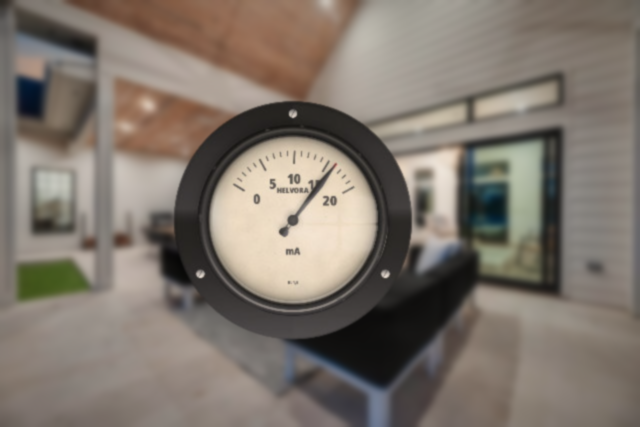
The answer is 16 mA
